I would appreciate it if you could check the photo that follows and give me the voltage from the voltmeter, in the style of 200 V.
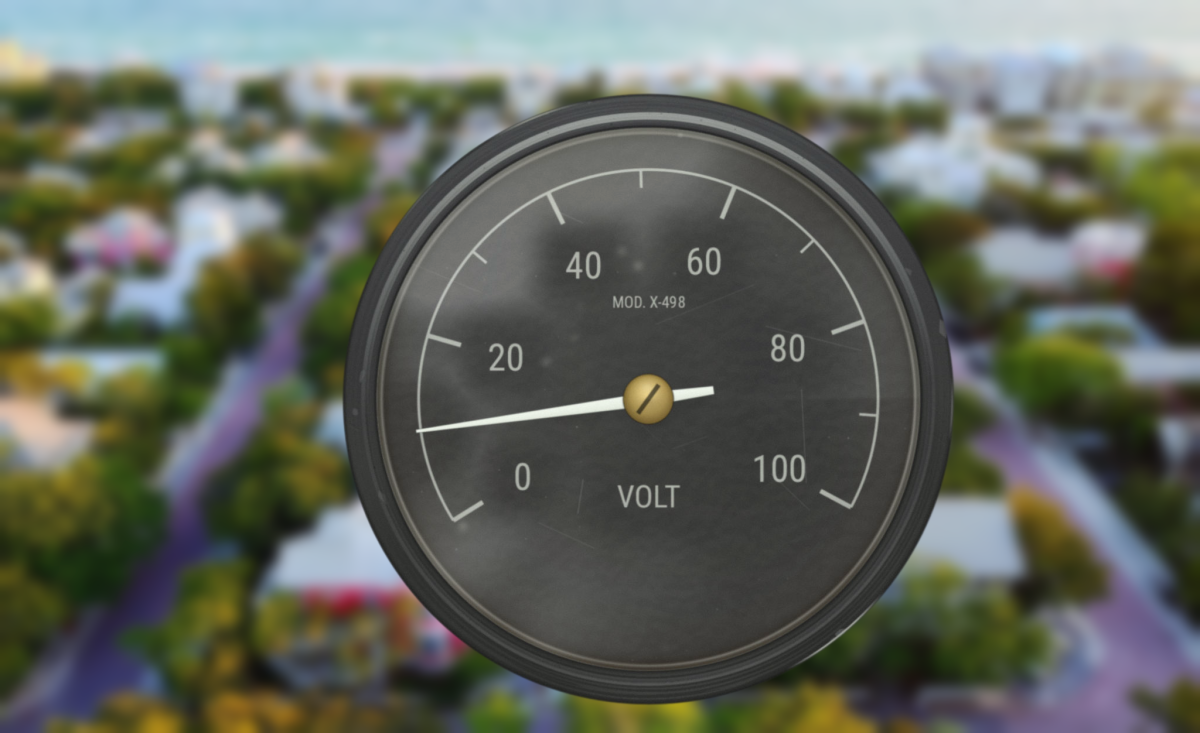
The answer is 10 V
